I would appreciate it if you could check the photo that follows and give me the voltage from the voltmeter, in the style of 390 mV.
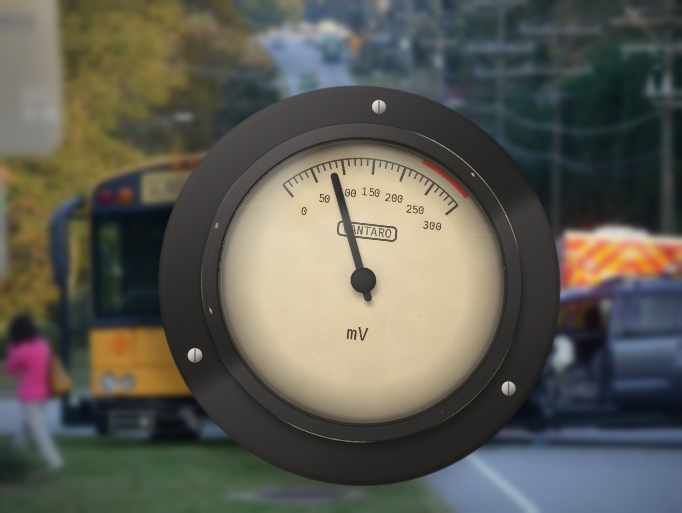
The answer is 80 mV
